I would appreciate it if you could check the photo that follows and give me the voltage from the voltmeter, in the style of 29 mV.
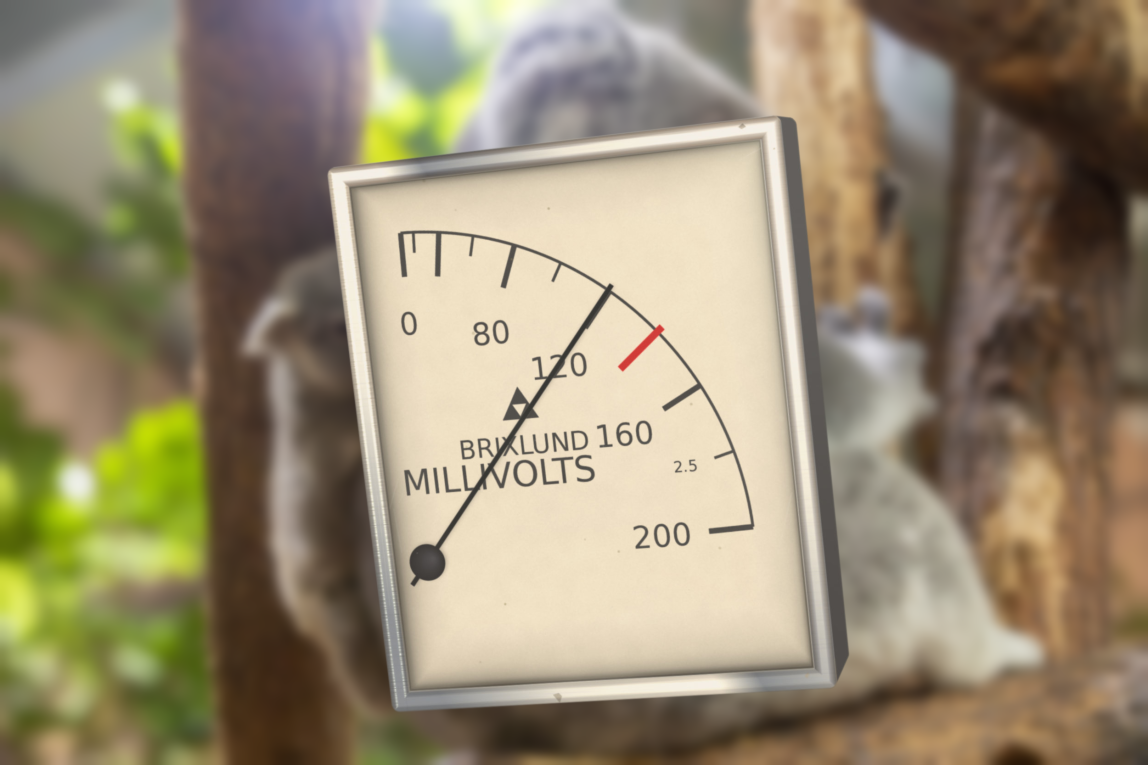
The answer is 120 mV
